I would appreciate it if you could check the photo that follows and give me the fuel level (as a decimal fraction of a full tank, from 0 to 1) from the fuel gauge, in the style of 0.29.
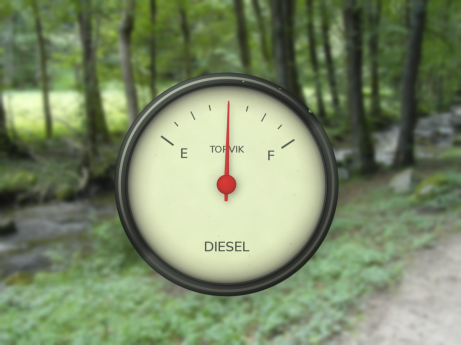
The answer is 0.5
